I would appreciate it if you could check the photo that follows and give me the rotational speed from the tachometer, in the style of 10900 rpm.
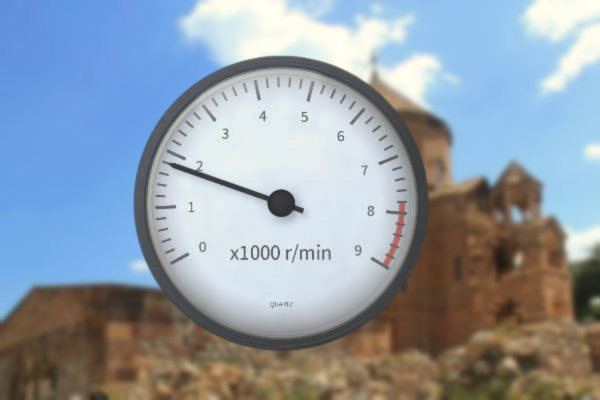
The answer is 1800 rpm
